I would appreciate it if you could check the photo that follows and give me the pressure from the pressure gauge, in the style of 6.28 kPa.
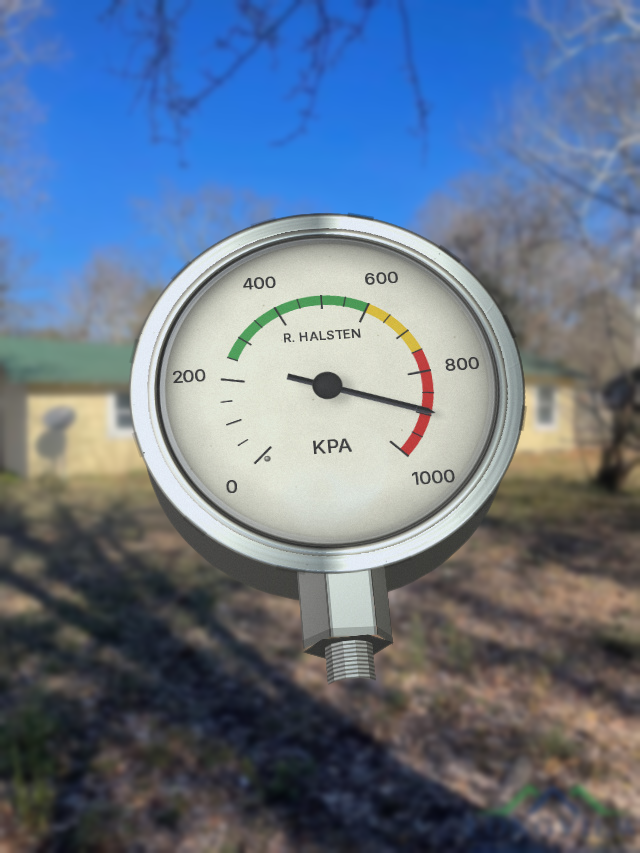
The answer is 900 kPa
